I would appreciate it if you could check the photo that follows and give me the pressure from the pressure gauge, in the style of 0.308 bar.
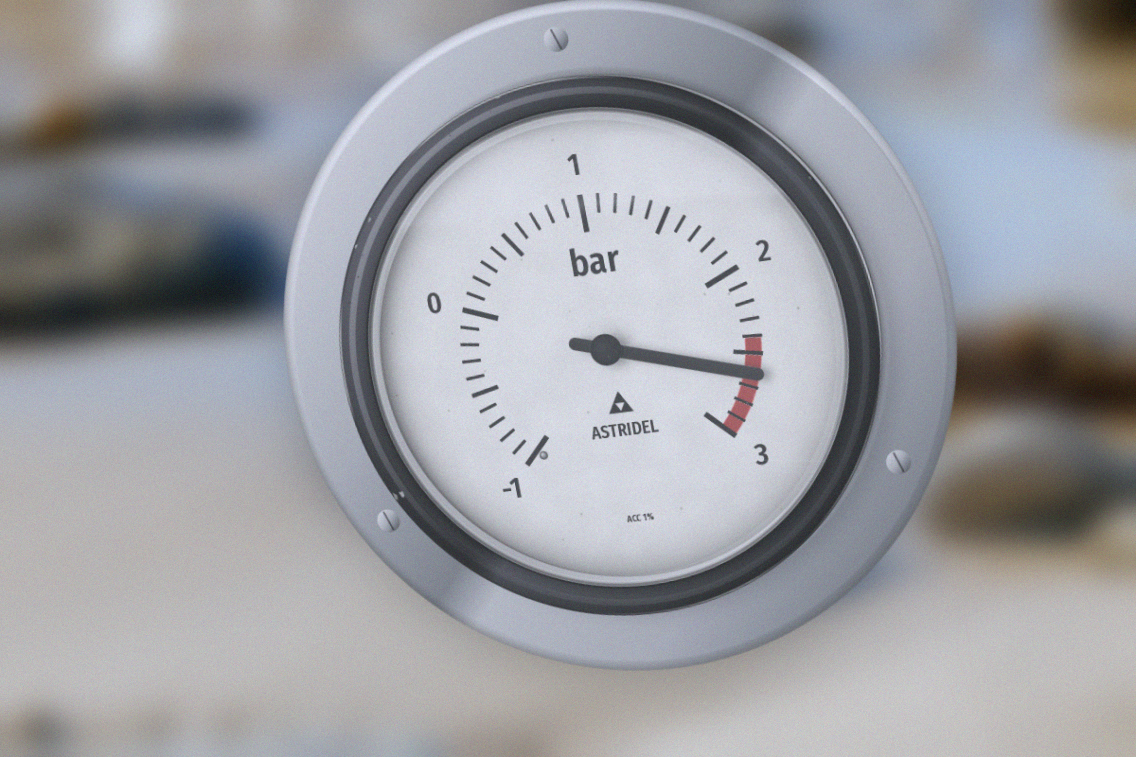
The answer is 2.6 bar
